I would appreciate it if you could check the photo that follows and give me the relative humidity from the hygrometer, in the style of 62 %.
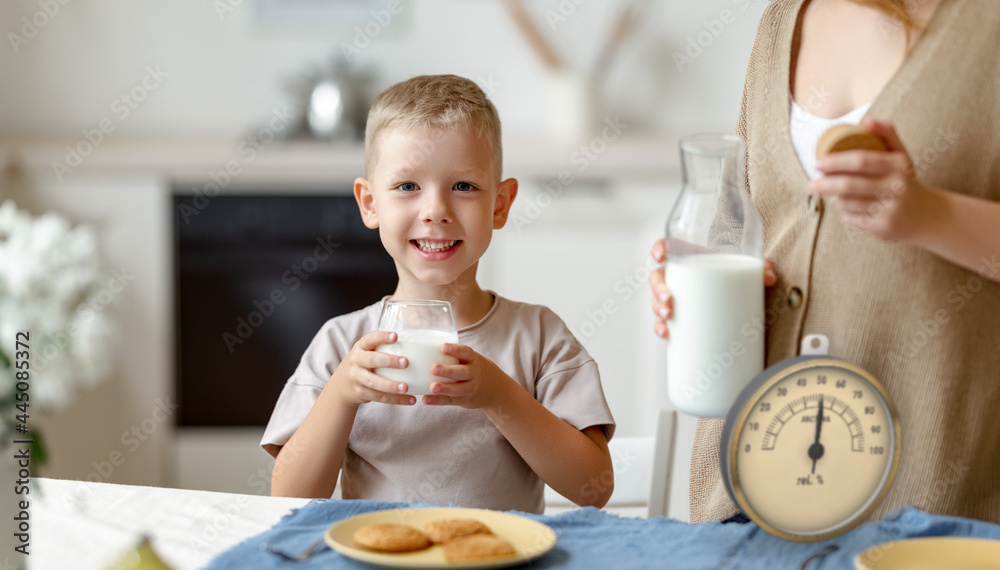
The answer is 50 %
